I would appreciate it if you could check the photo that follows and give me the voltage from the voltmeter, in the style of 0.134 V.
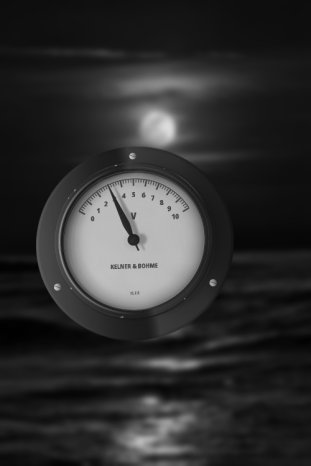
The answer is 3 V
